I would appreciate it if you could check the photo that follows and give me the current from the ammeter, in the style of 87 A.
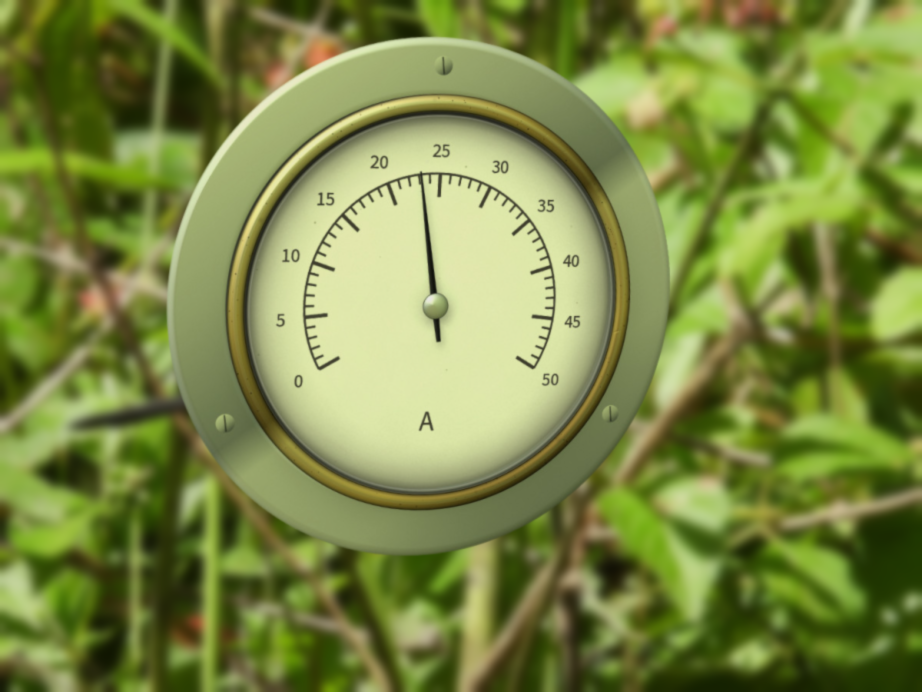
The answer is 23 A
